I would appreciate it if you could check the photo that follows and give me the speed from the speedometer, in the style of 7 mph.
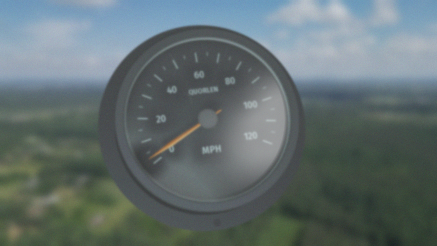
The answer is 2.5 mph
